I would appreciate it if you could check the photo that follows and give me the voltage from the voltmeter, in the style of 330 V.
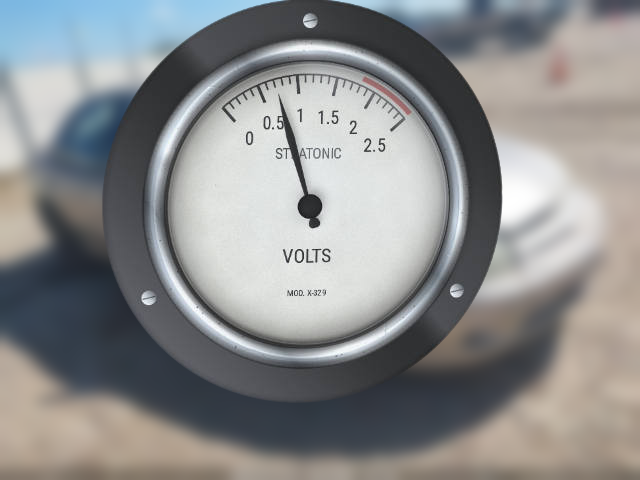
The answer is 0.7 V
